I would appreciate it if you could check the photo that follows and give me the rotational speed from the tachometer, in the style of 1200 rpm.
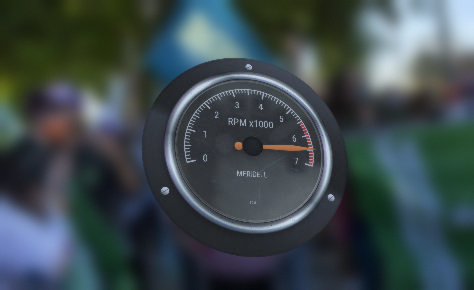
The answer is 6500 rpm
